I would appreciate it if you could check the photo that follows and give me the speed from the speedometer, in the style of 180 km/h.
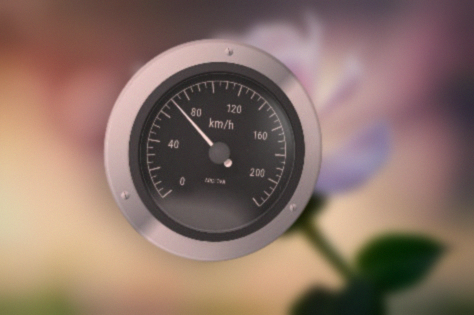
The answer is 70 km/h
